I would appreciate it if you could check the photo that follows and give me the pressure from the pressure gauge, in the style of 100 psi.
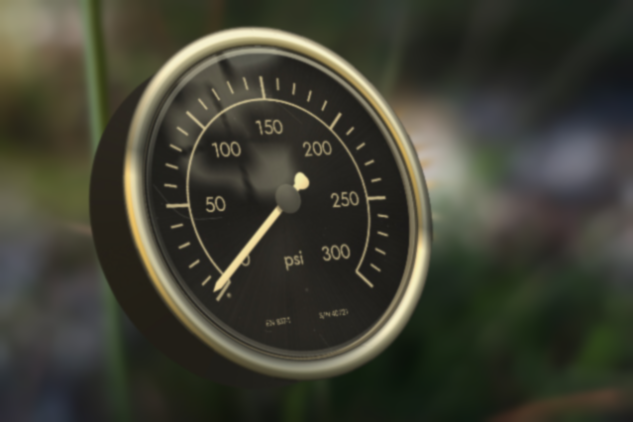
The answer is 5 psi
